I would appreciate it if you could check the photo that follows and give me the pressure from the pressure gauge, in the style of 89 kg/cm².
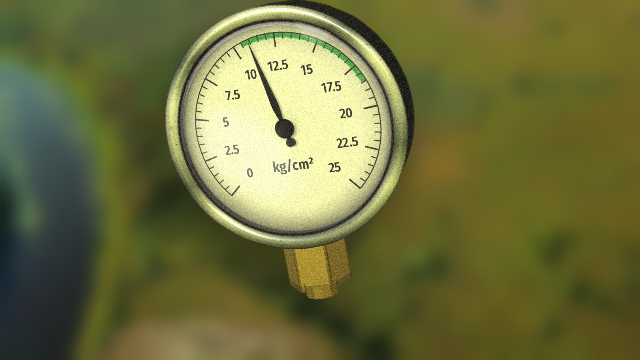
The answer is 11 kg/cm²
